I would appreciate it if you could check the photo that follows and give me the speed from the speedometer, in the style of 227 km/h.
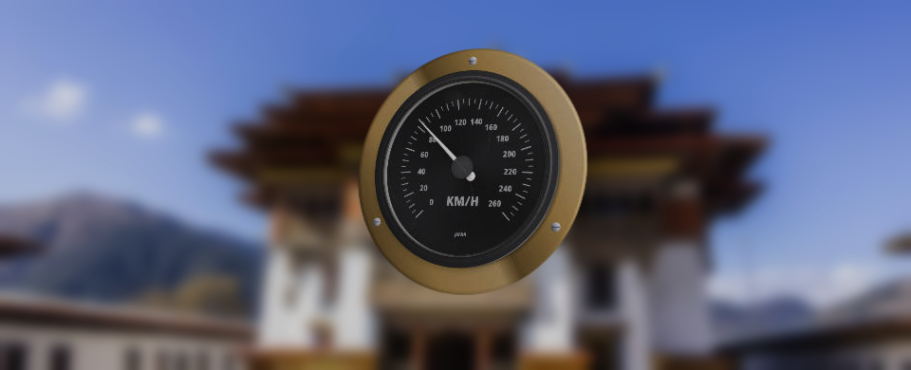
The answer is 85 km/h
